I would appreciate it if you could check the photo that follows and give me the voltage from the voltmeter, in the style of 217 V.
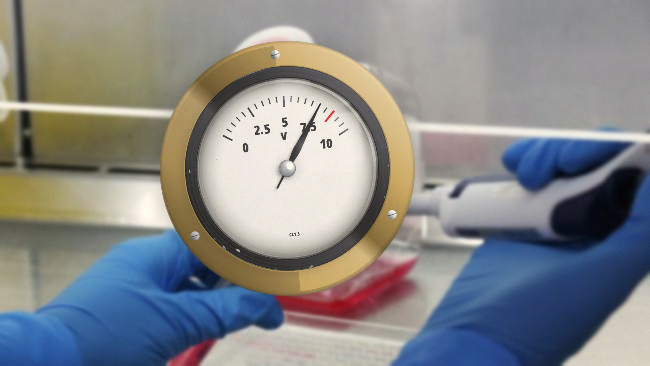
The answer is 7.5 V
